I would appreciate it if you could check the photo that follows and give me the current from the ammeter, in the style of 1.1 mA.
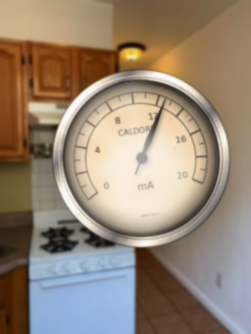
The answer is 12.5 mA
